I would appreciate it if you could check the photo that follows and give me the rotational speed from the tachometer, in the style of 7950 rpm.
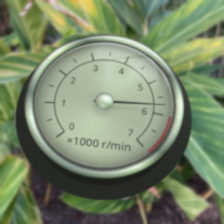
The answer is 5750 rpm
